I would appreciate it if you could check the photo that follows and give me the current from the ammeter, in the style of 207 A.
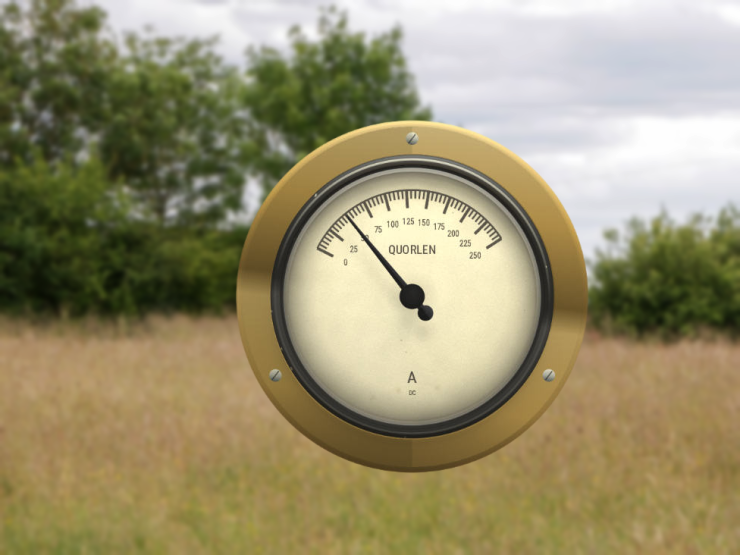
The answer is 50 A
